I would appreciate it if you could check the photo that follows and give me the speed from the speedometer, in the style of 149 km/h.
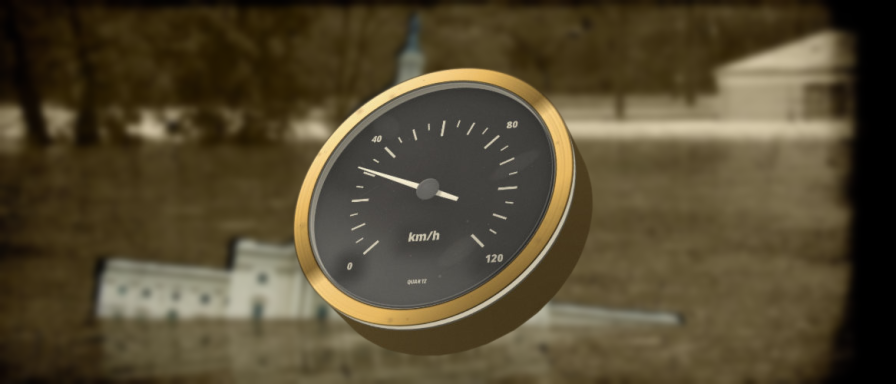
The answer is 30 km/h
